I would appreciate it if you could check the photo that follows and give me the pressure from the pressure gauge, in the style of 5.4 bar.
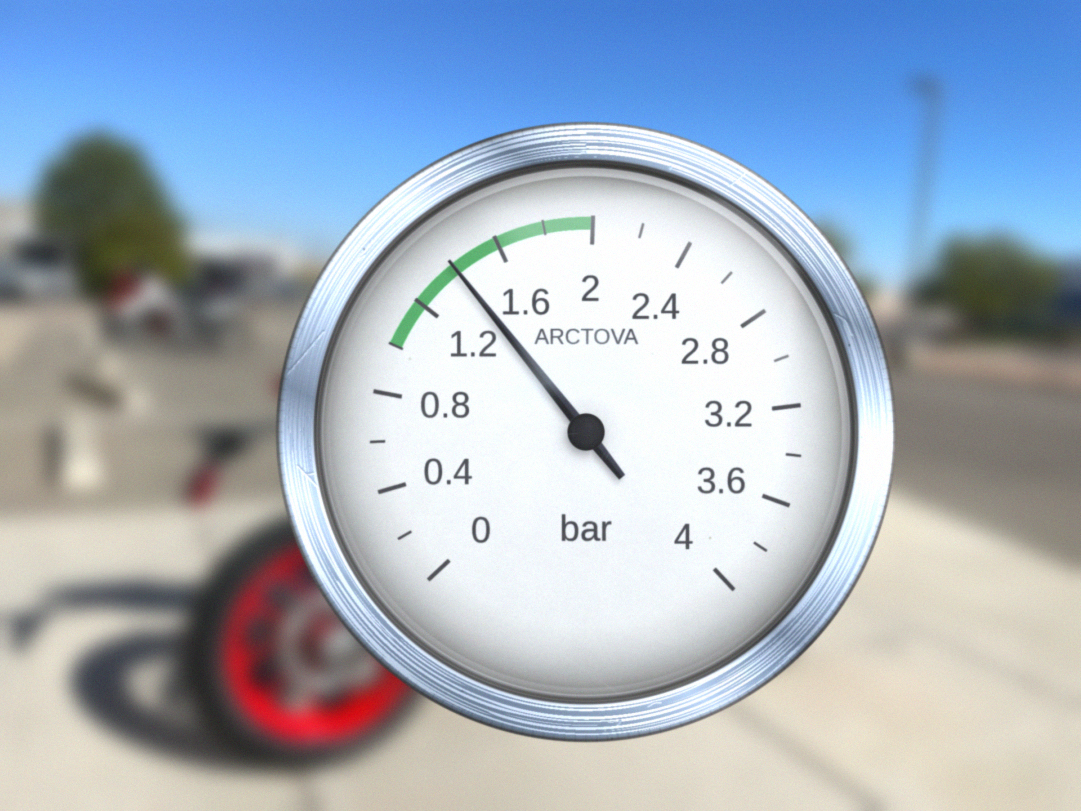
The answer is 1.4 bar
